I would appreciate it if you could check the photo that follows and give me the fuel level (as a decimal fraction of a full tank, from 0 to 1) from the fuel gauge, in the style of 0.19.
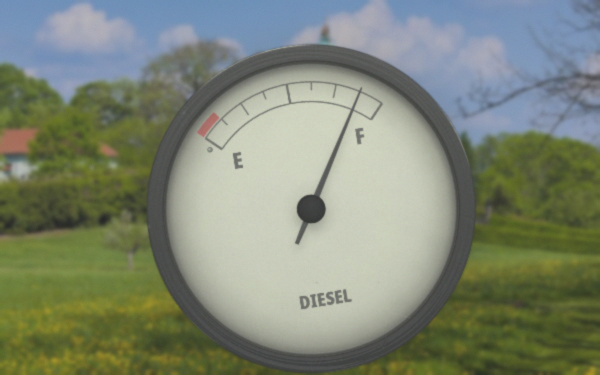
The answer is 0.875
